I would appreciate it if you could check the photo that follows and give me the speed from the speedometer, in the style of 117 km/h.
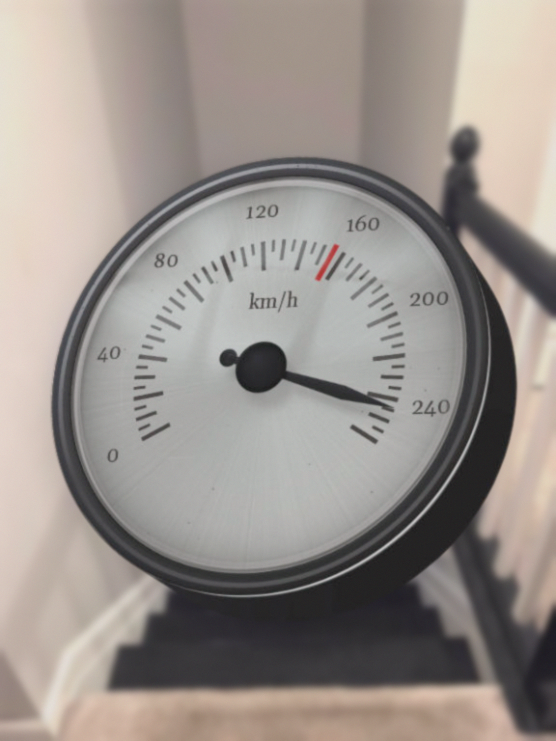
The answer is 245 km/h
